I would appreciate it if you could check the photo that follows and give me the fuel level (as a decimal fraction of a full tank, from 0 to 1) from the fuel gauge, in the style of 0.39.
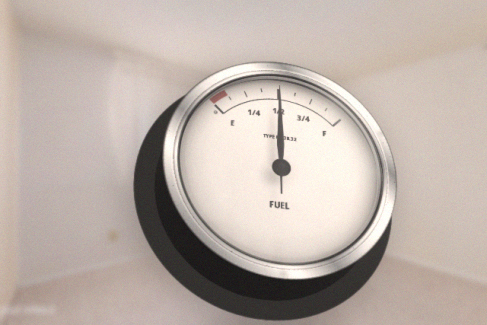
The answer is 0.5
